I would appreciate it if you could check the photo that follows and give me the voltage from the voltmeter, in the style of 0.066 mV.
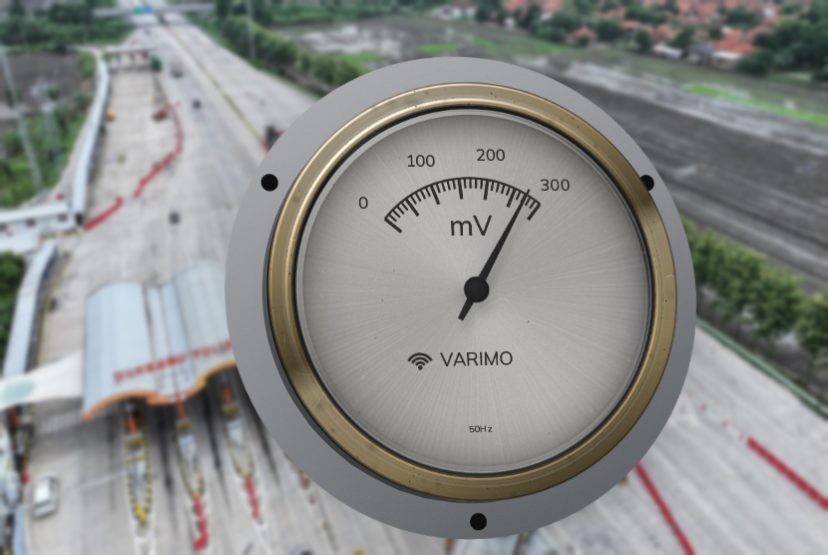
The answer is 270 mV
